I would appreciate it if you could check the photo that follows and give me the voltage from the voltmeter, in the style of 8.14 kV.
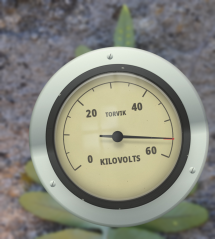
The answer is 55 kV
